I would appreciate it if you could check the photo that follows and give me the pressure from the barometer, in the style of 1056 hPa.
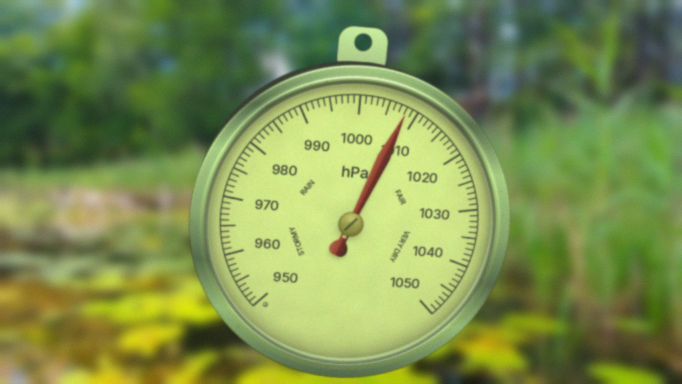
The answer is 1008 hPa
